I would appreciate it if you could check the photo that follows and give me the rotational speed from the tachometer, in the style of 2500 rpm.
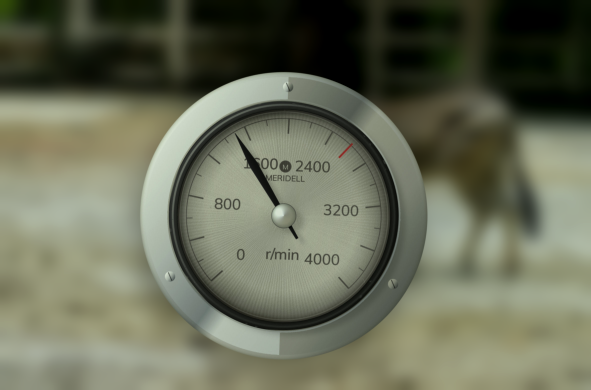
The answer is 1500 rpm
